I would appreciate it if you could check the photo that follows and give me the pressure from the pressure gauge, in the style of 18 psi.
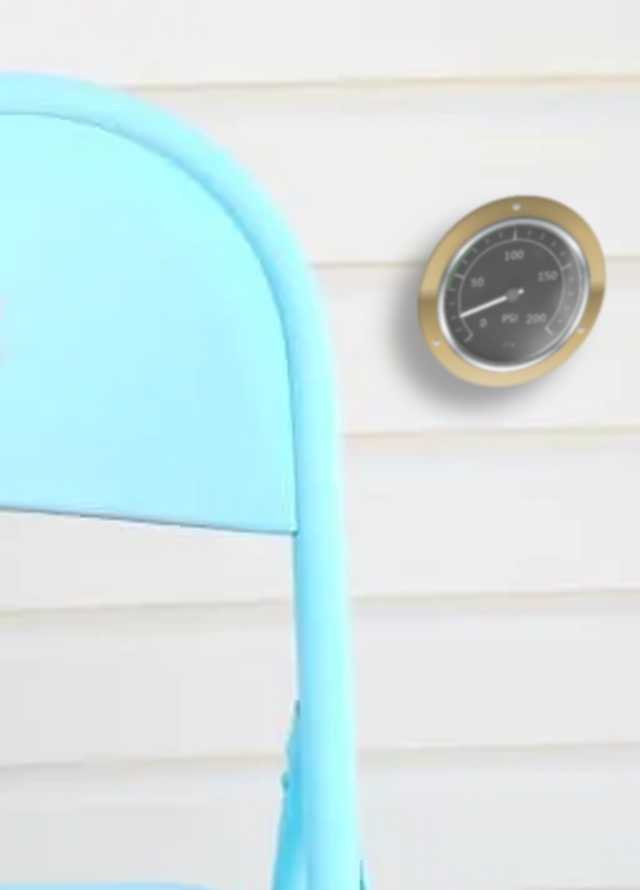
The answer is 20 psi
